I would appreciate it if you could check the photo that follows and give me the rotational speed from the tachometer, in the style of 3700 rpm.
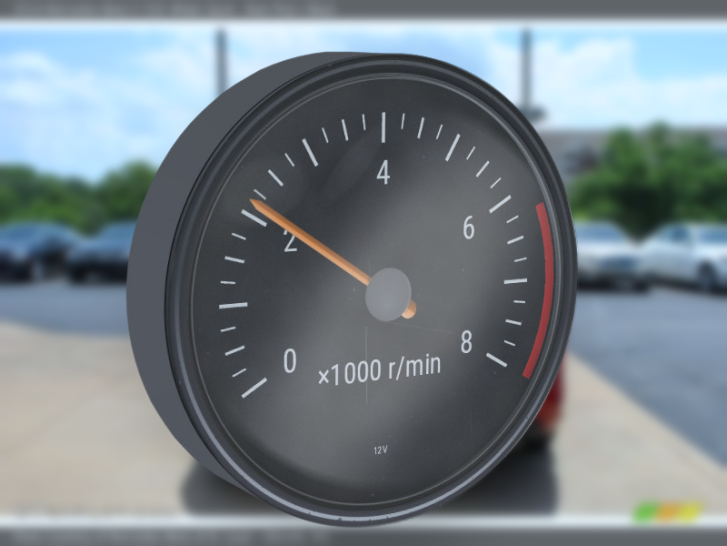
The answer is 2125 rpm
